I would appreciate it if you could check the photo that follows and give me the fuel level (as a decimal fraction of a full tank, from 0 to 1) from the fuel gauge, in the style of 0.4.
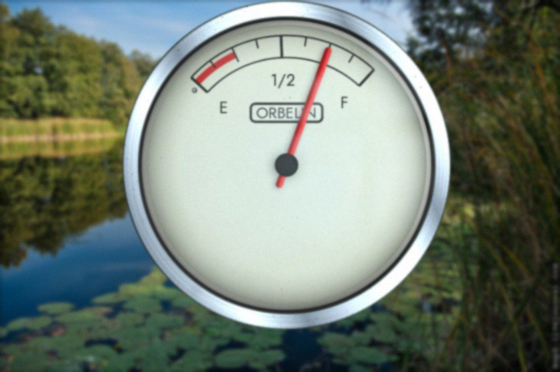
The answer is 0.75
